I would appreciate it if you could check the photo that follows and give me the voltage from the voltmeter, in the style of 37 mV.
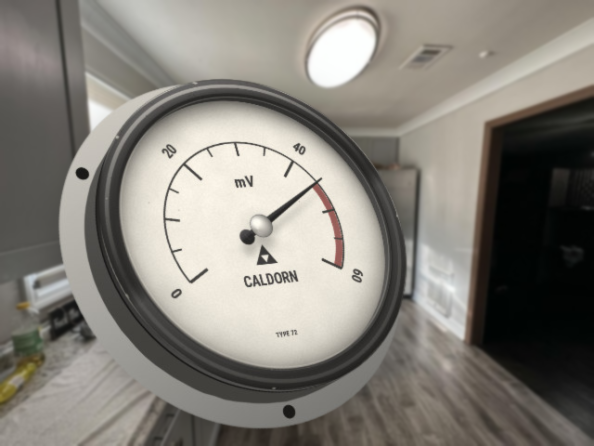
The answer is 45 mV
